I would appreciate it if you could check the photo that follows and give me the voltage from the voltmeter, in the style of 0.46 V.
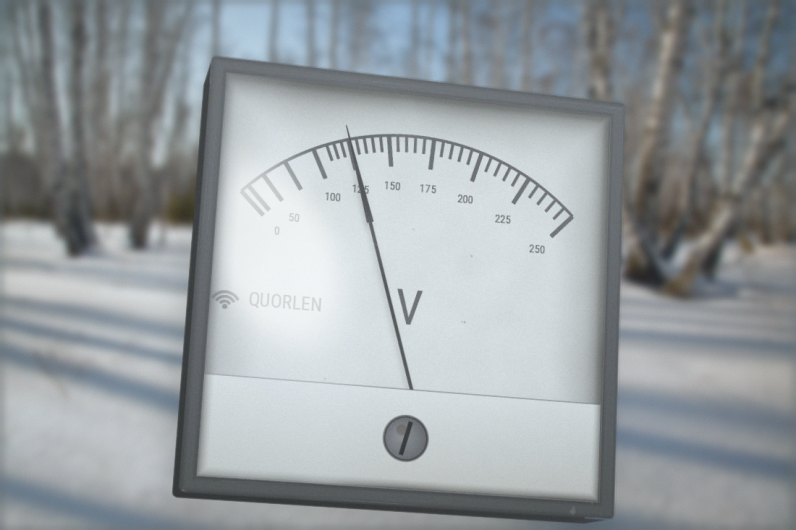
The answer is 125 V
